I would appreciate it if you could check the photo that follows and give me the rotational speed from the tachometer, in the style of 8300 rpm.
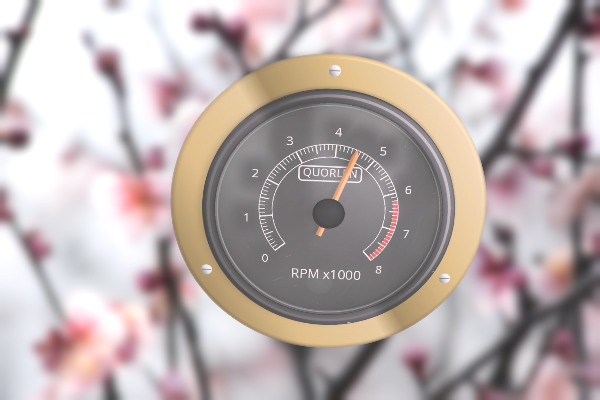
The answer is 4500 rpm
